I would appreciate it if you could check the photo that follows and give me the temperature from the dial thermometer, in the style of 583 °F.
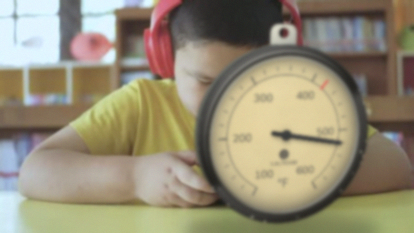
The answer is 520 °F
